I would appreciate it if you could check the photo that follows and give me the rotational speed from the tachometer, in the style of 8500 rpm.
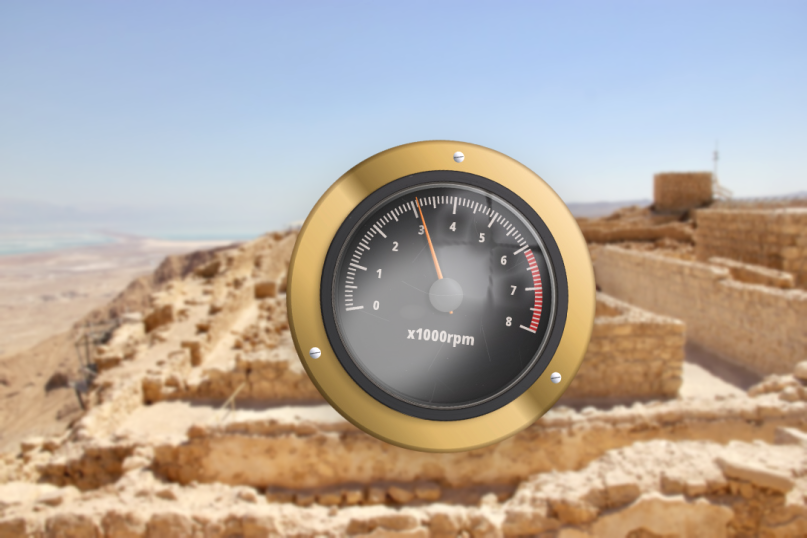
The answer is 3100 rpm
